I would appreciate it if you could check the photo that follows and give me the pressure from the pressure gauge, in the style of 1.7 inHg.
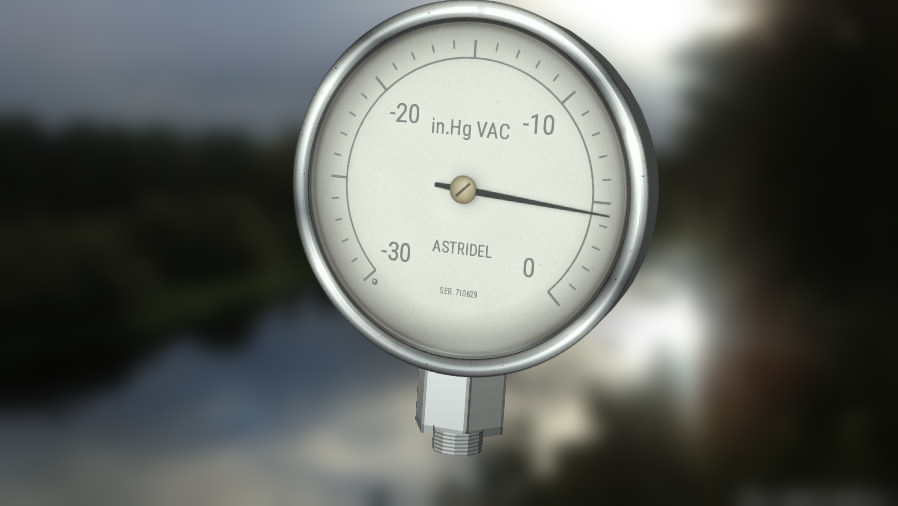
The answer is -4.5 inHg
